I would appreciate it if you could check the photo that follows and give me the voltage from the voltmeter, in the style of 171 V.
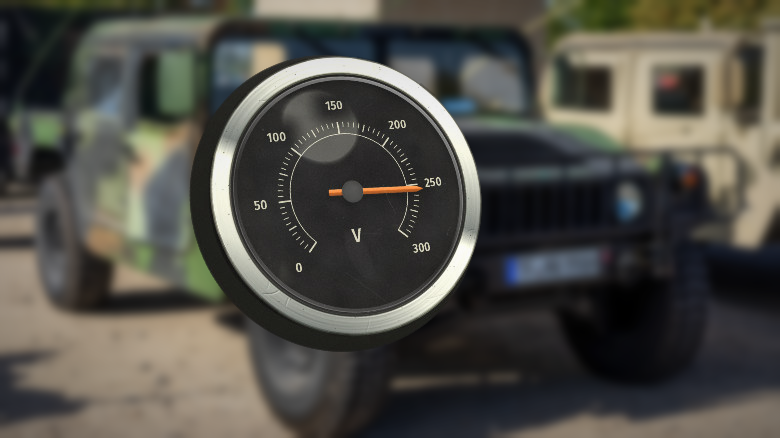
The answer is 255 V
